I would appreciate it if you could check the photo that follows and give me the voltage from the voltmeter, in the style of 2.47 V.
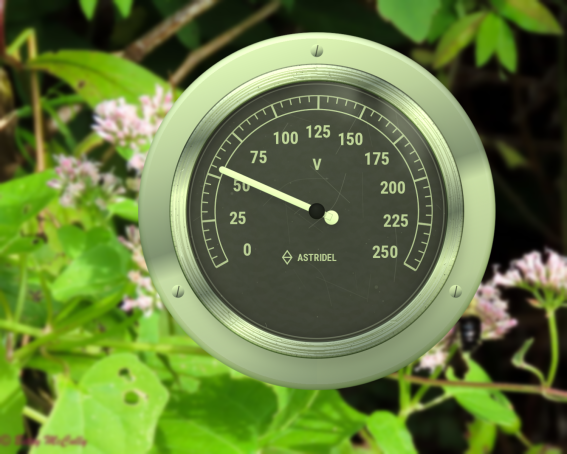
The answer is 55 V
